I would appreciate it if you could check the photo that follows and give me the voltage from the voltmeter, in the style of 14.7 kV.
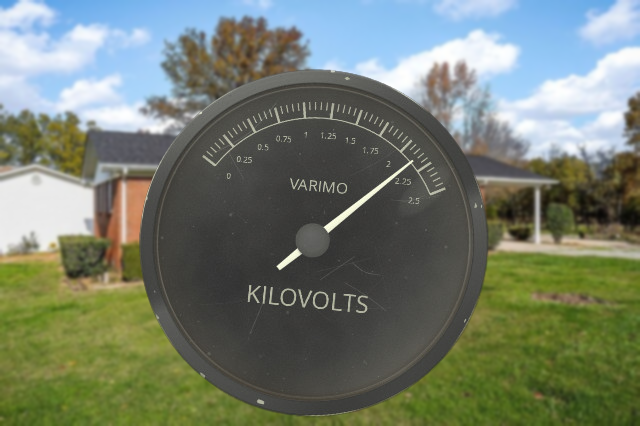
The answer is 2.15 kV
